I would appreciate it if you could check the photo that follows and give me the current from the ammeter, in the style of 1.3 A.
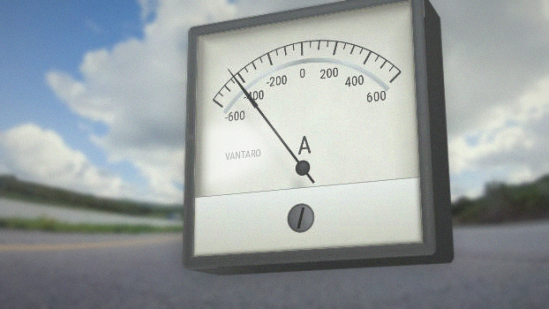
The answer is -425 A
